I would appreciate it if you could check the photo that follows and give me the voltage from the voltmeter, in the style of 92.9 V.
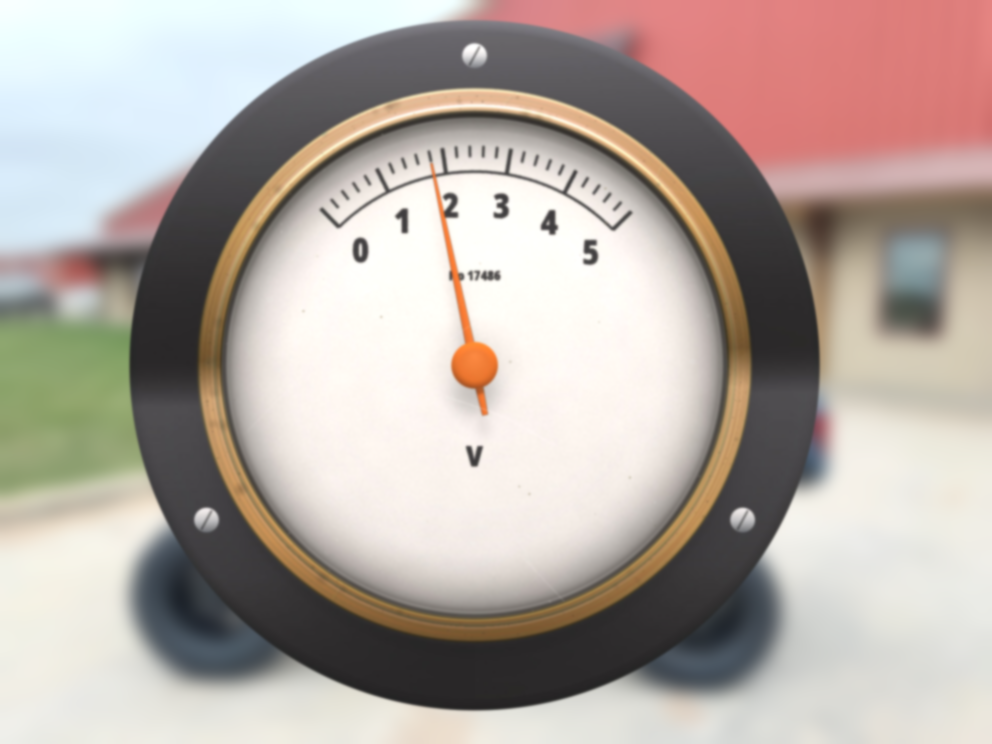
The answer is 1.8 V
